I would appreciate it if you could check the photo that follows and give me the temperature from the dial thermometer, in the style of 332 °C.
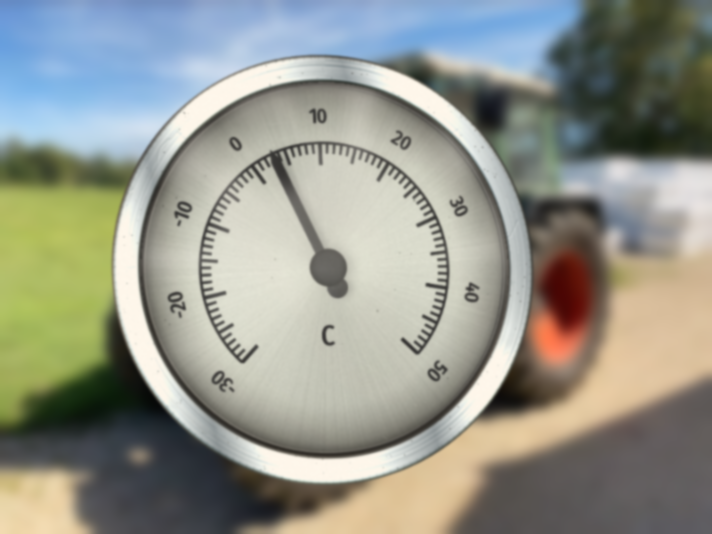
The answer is 3 °C
